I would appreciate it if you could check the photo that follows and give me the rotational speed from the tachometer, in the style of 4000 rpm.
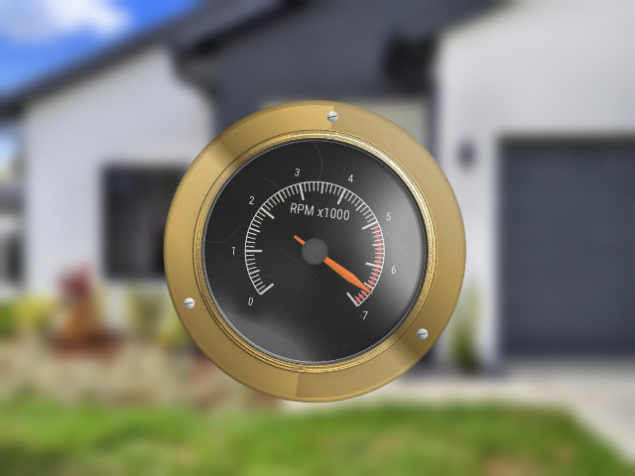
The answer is 6600 rpm
